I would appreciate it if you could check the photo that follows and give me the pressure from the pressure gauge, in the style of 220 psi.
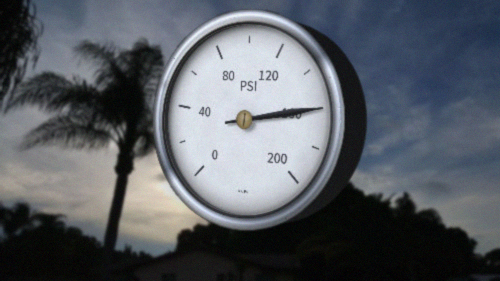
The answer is 160 psi
